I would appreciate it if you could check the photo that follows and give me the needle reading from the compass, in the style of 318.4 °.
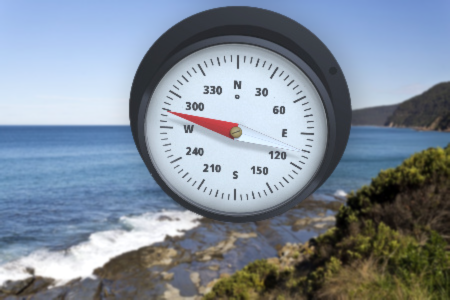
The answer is 285 °
